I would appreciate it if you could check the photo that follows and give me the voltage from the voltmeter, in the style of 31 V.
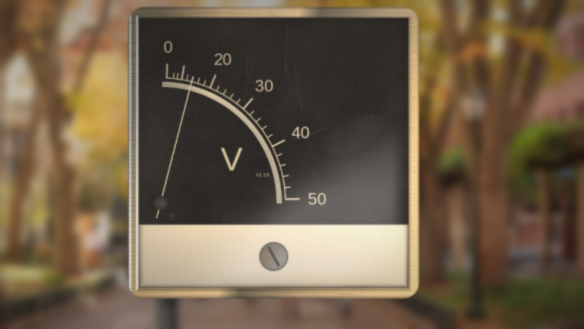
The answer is 14 V
